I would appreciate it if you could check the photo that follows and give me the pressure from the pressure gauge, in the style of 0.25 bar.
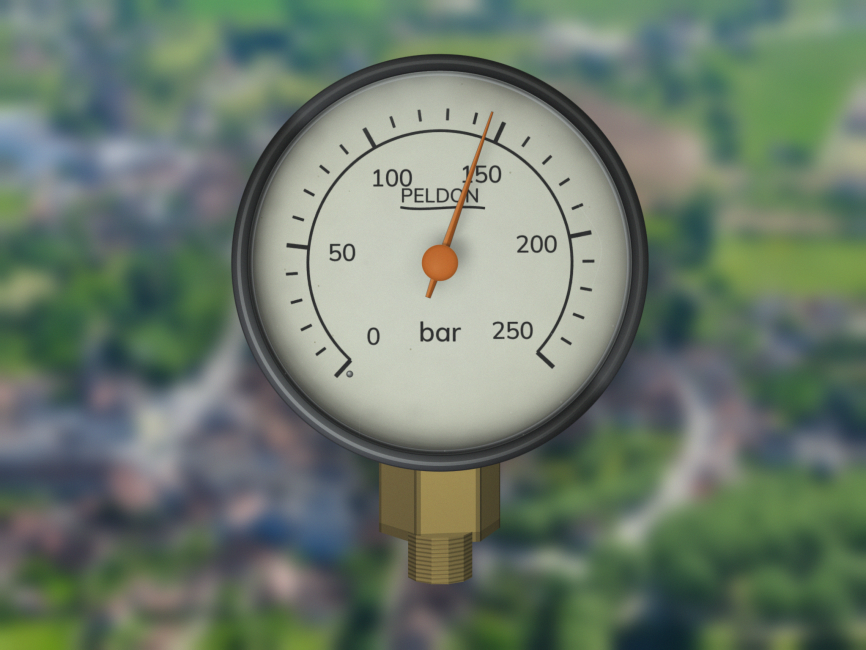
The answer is 145 bar
